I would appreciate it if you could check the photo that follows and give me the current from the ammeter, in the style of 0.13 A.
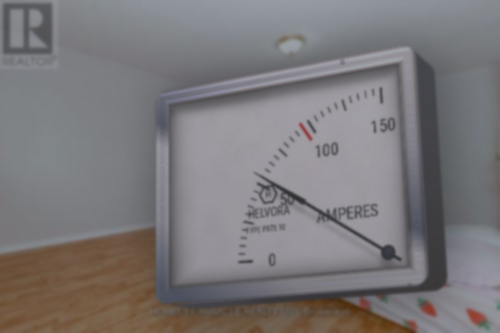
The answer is 55 A
